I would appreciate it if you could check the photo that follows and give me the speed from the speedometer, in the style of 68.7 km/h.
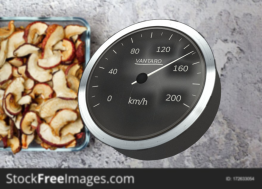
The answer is 150 km/h
